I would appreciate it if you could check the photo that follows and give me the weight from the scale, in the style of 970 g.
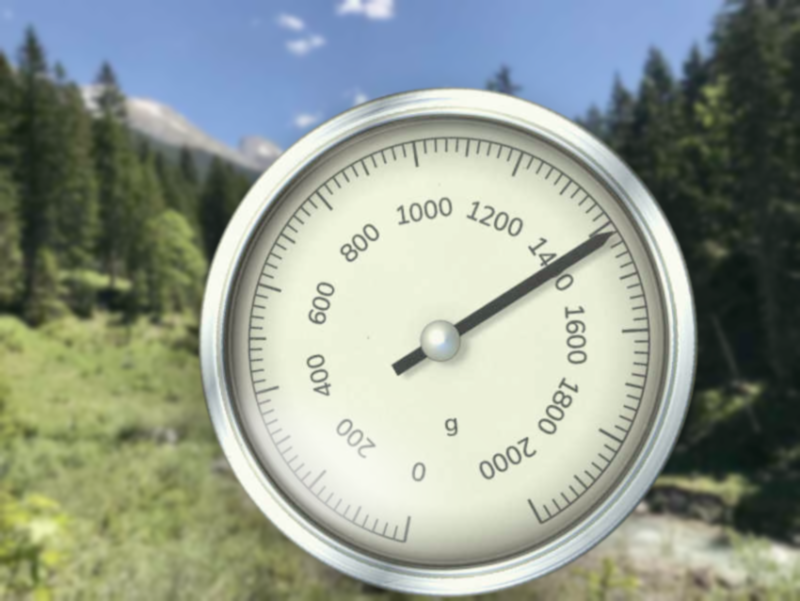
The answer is 1420 g
